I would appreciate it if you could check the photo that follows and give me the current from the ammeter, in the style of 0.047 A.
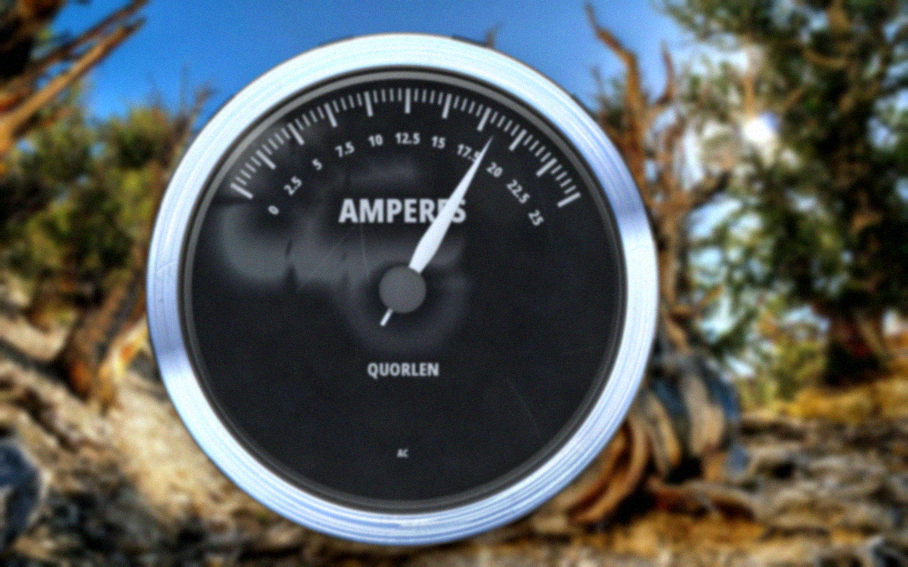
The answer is 18.5 A
